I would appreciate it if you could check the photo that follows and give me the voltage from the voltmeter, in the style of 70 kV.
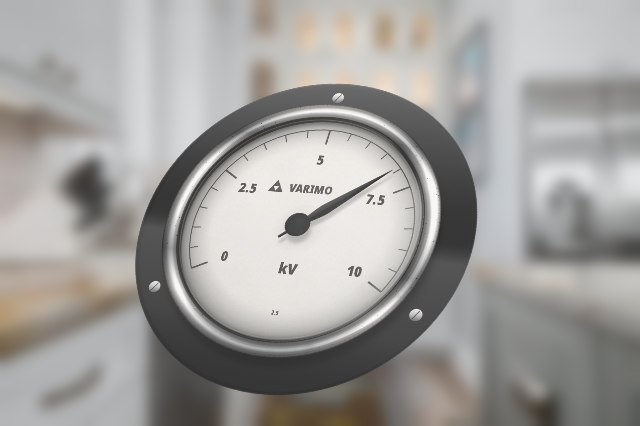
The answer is 7 kV
